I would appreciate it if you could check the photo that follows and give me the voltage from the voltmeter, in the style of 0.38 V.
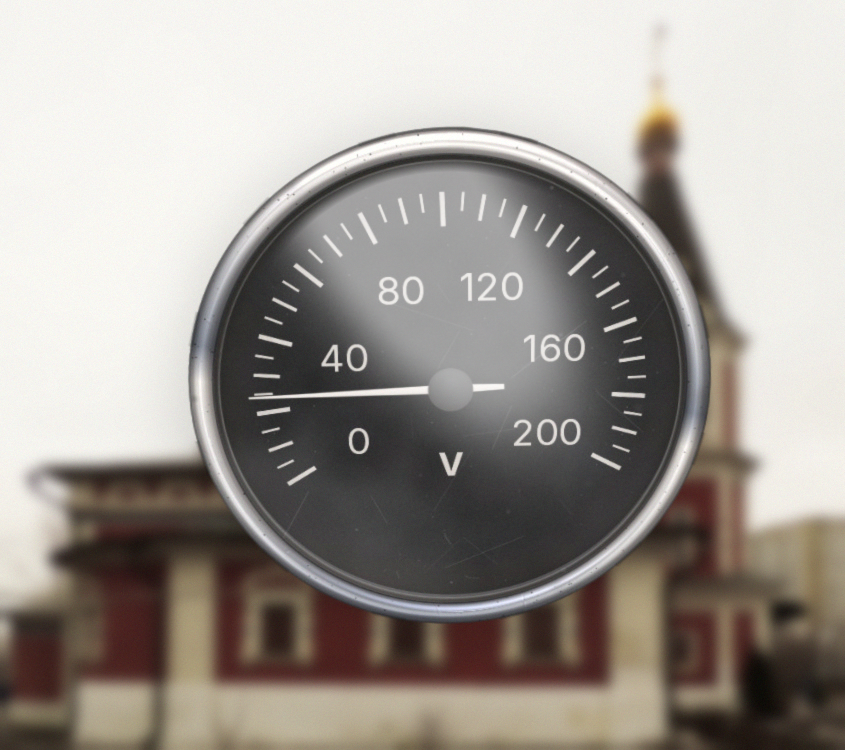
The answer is 25 V
